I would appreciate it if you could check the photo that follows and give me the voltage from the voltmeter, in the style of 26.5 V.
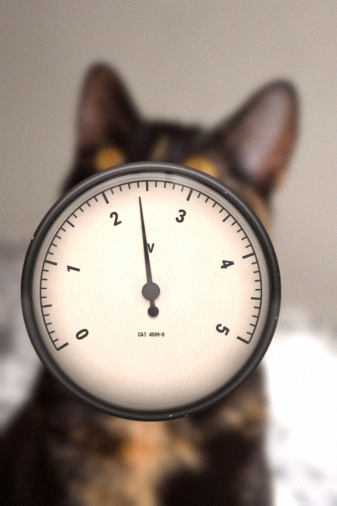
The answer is 2.4 V
